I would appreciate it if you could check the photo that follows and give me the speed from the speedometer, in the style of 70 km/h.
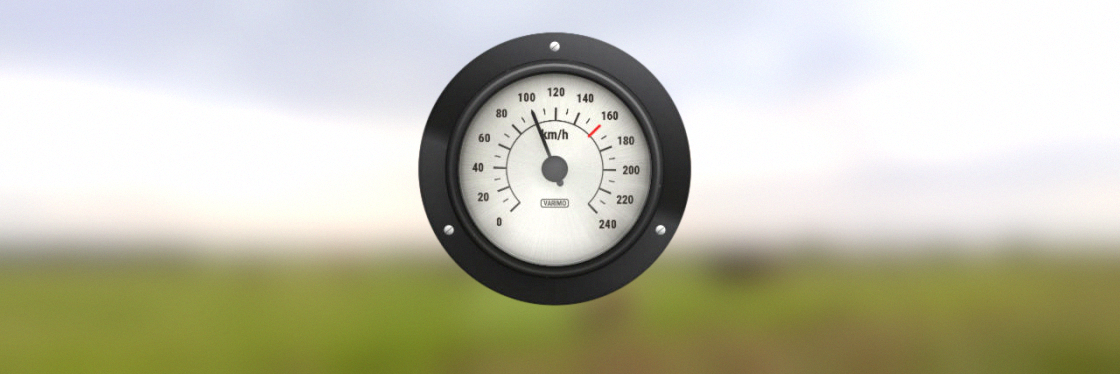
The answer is 100 km/h
